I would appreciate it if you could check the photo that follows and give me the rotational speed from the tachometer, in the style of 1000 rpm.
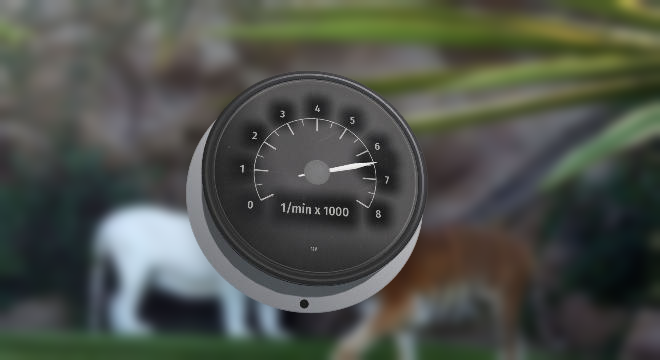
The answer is 6500 rpm
